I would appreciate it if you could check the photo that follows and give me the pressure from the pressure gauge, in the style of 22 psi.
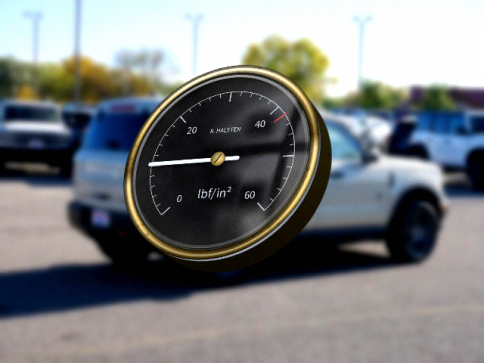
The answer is 10 psi
